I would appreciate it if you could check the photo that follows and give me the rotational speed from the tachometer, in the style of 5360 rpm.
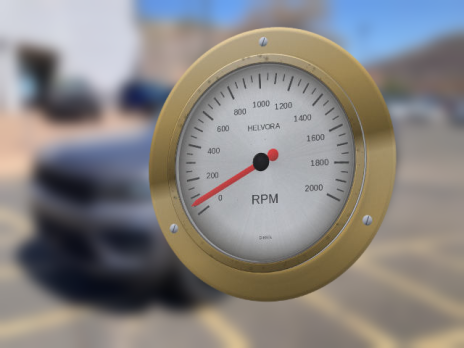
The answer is 50 rpm
